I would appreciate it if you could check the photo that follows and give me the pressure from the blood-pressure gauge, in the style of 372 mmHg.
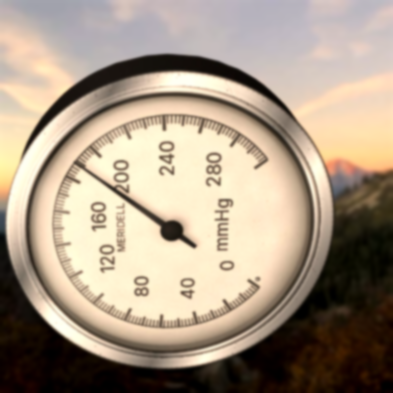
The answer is 190 mmHg
